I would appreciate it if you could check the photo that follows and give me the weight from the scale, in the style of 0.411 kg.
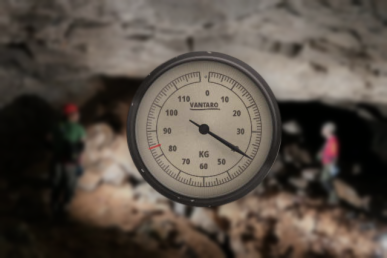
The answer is 40 kg
